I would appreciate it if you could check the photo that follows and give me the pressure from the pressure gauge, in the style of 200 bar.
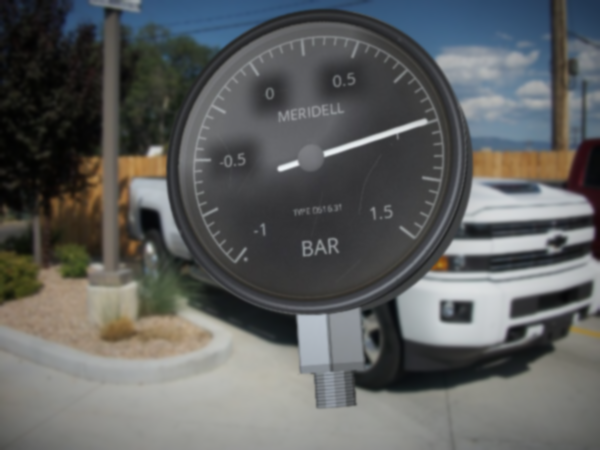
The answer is 1 bar
